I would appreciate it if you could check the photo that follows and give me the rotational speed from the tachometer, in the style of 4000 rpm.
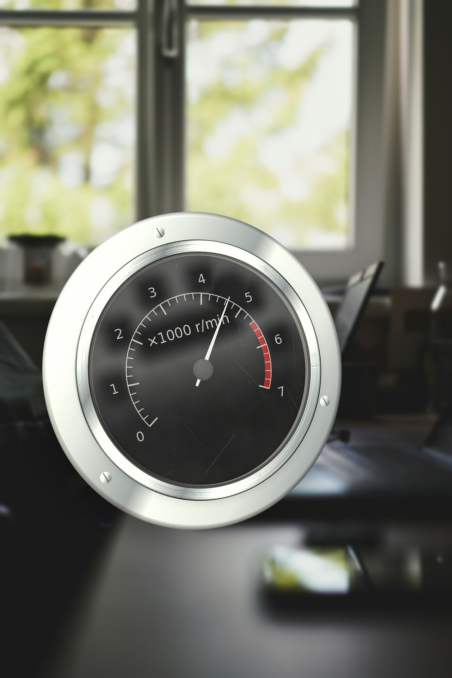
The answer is 4600 rpm
